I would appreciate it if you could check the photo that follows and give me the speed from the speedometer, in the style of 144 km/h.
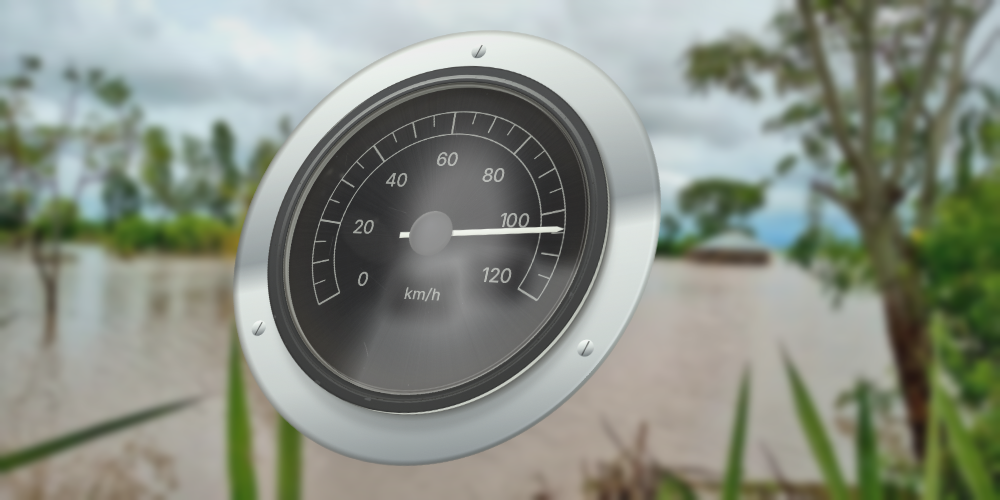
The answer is 105 km/h
